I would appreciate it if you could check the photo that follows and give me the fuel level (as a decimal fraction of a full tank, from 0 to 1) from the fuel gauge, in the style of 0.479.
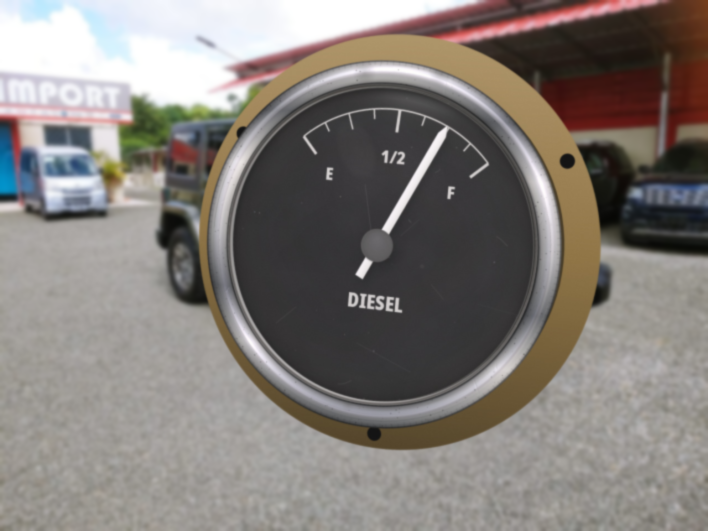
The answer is 0.75
